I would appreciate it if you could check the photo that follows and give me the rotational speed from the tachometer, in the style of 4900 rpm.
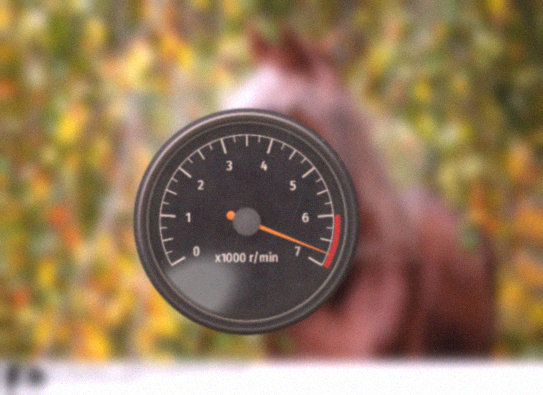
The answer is 6750 rpm
